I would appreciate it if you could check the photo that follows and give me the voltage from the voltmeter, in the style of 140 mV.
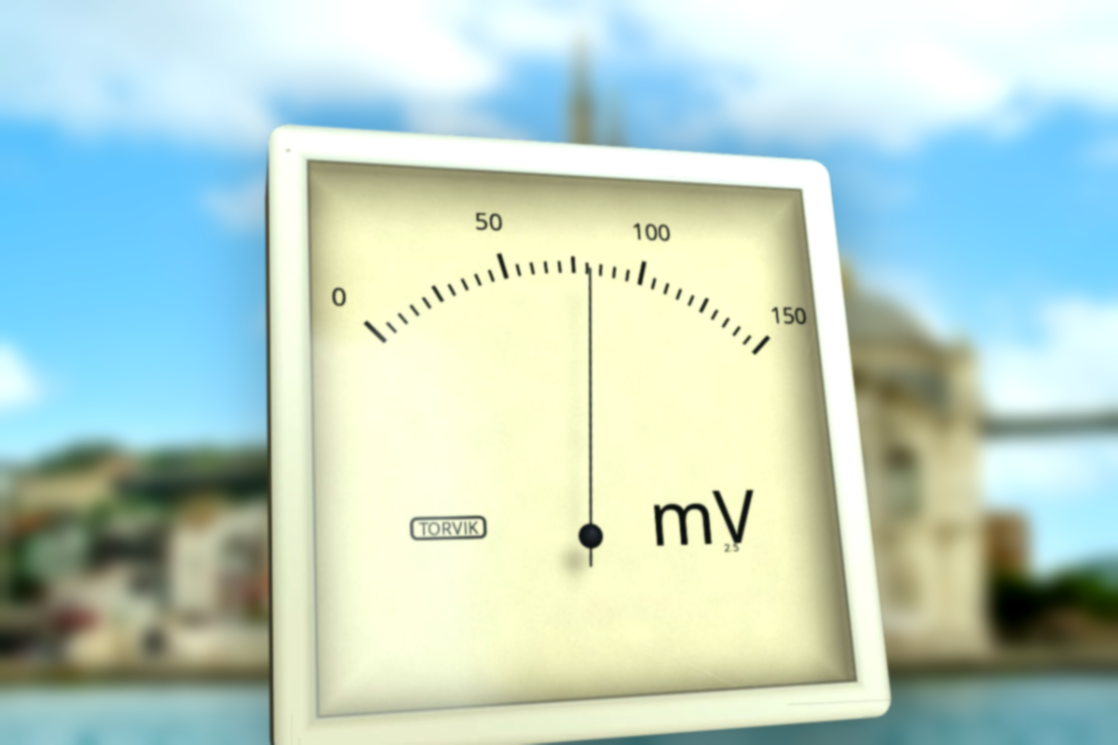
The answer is 80 mV
